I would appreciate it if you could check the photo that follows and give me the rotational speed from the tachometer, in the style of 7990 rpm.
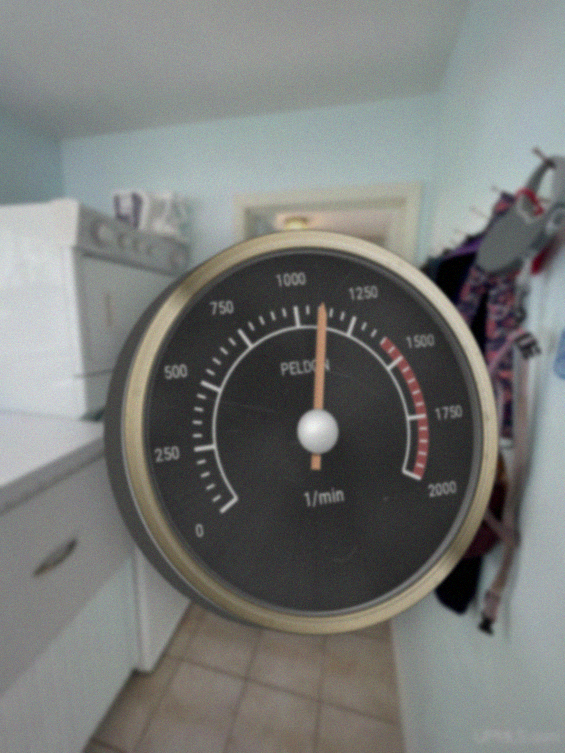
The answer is 1100 rpm
